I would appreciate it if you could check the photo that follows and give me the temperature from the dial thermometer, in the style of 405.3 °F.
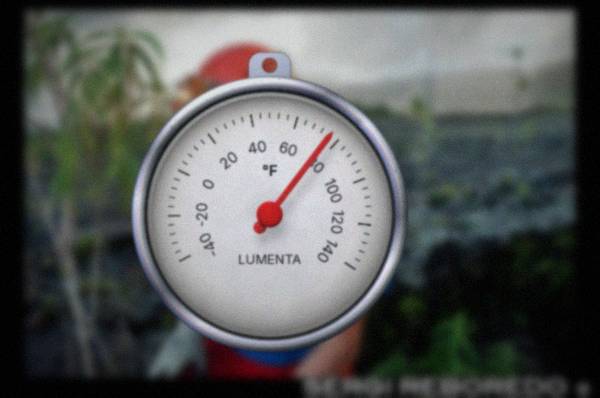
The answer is 76 °F
